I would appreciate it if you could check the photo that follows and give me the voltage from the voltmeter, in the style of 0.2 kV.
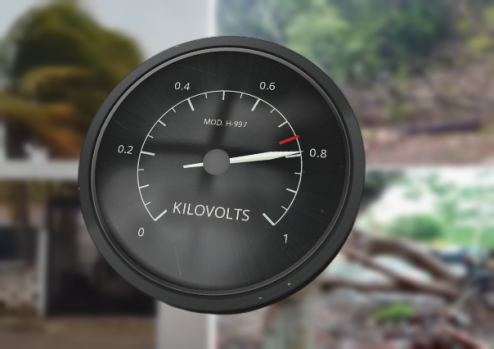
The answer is 0.8 kV
